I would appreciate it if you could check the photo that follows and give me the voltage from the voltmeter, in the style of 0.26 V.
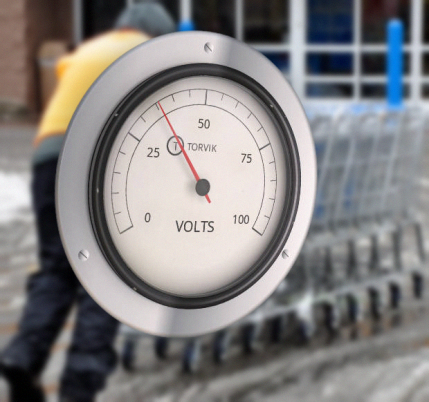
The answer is 35 V
